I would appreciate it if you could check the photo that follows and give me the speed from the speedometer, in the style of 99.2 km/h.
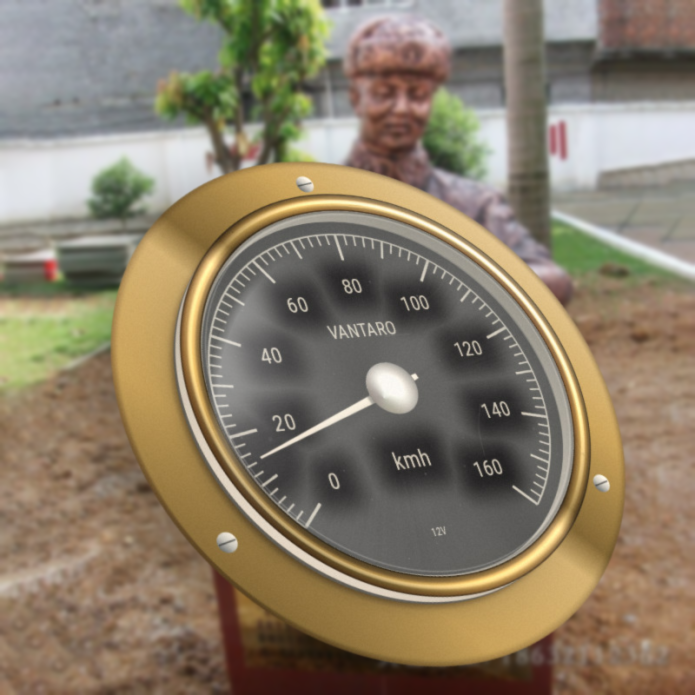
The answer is 14 km/h
